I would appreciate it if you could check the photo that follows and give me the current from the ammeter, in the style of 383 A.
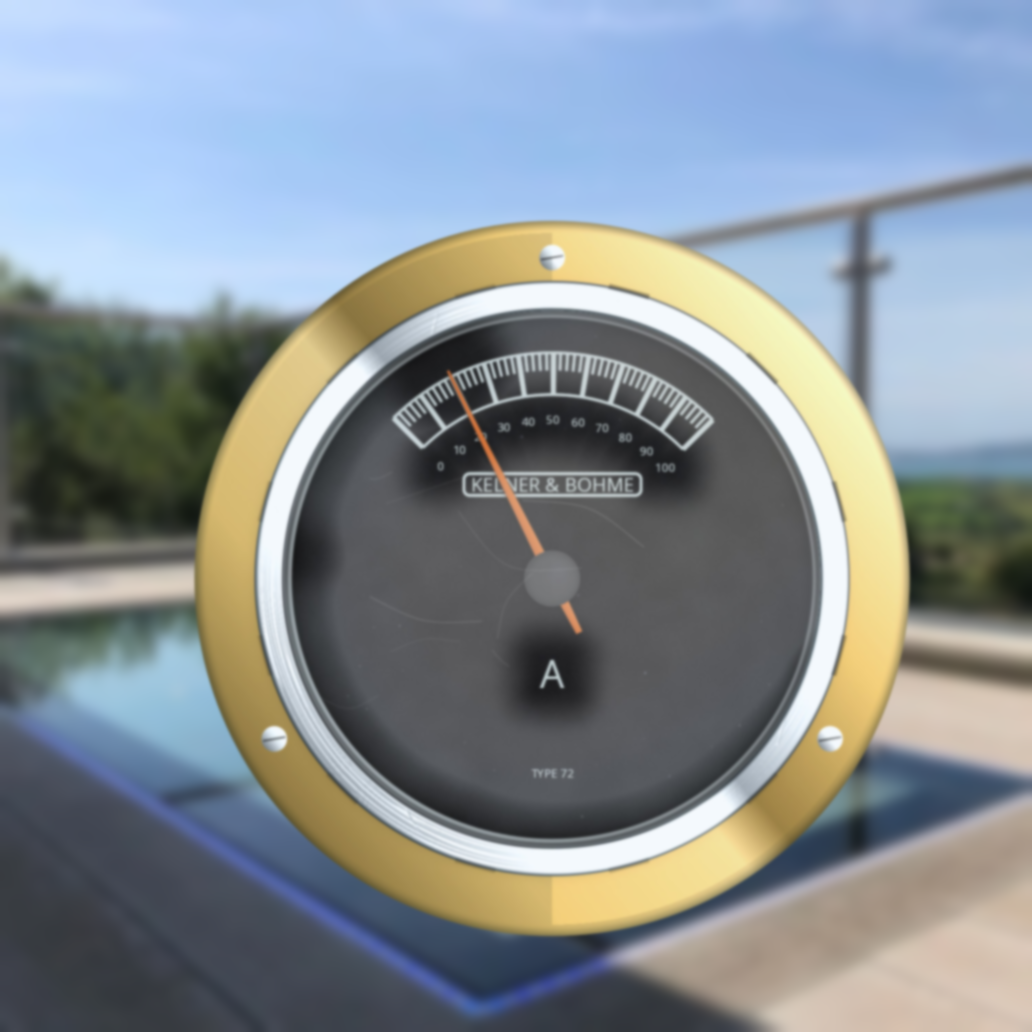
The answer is 20 A
